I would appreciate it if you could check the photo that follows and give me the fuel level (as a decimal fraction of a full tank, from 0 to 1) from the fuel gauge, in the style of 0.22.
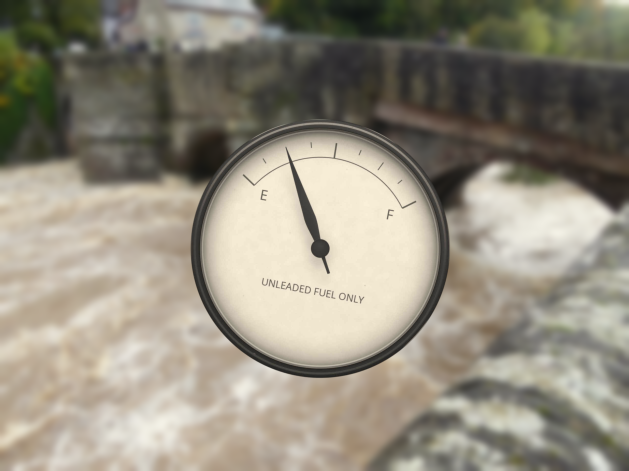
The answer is 0.25
